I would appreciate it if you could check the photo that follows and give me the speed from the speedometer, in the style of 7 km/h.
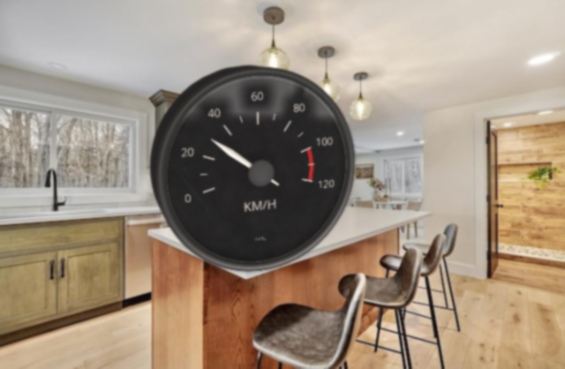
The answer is 30 km/h
